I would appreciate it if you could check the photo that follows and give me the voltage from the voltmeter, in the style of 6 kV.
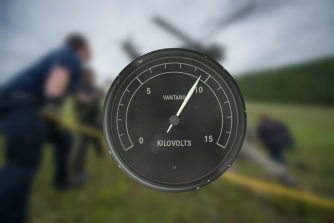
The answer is 9.5 kV
